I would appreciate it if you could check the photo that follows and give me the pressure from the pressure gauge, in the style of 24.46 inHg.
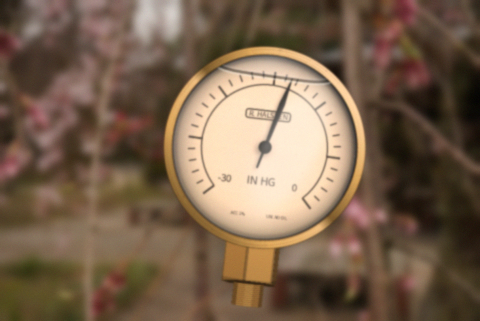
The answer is -13.5 inHg
